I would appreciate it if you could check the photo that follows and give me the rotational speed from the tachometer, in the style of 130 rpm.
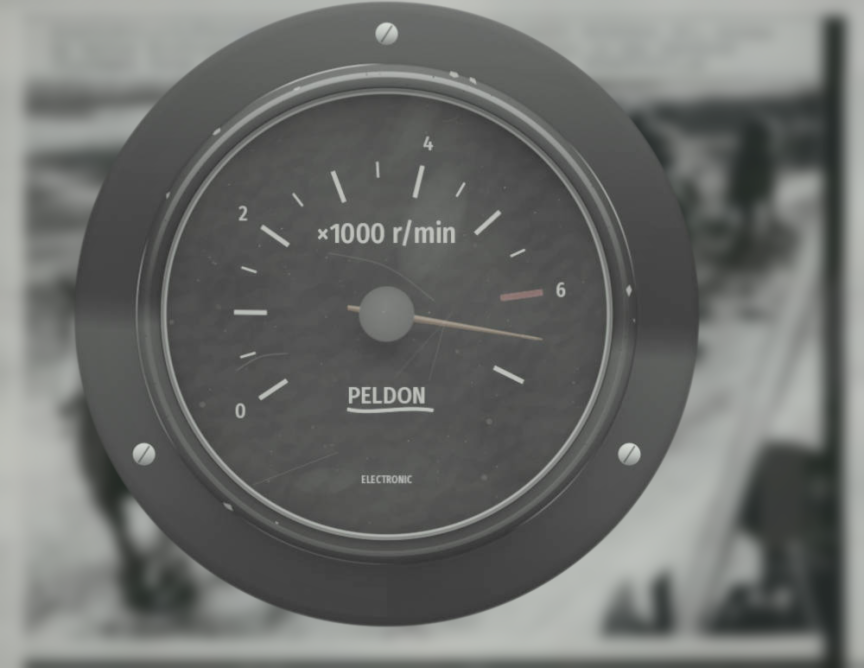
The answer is 6500 rpm
